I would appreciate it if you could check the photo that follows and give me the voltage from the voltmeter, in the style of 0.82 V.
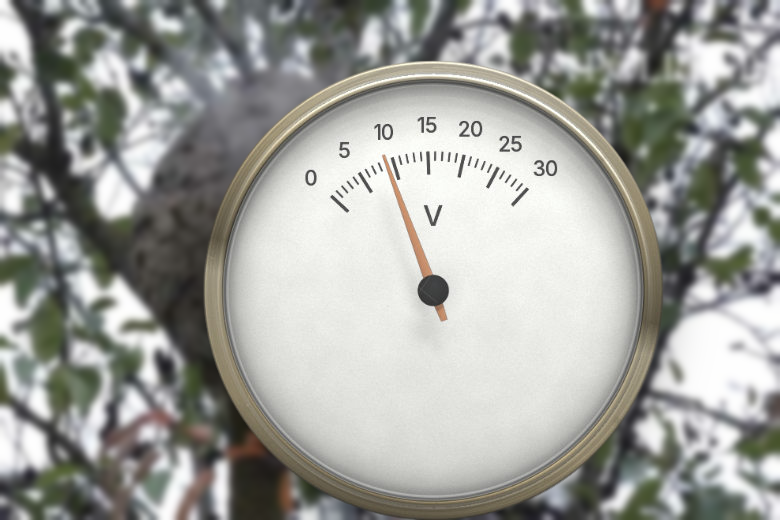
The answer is 9 V
